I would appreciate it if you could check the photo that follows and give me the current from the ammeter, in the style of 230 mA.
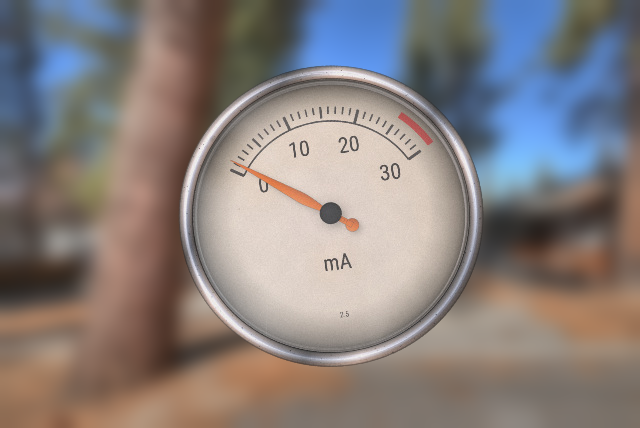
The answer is 1 mA
